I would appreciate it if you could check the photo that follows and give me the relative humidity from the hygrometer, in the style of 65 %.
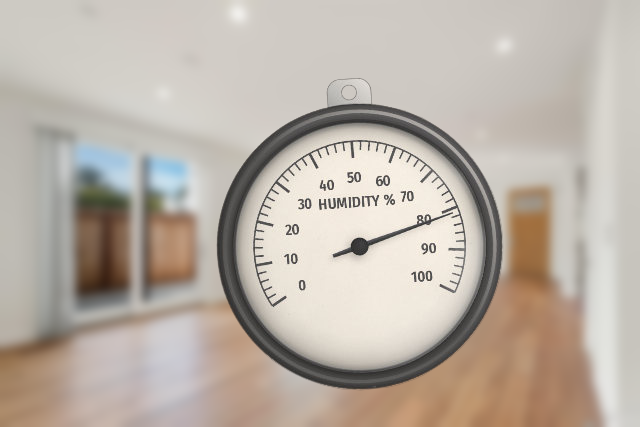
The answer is 81 %
